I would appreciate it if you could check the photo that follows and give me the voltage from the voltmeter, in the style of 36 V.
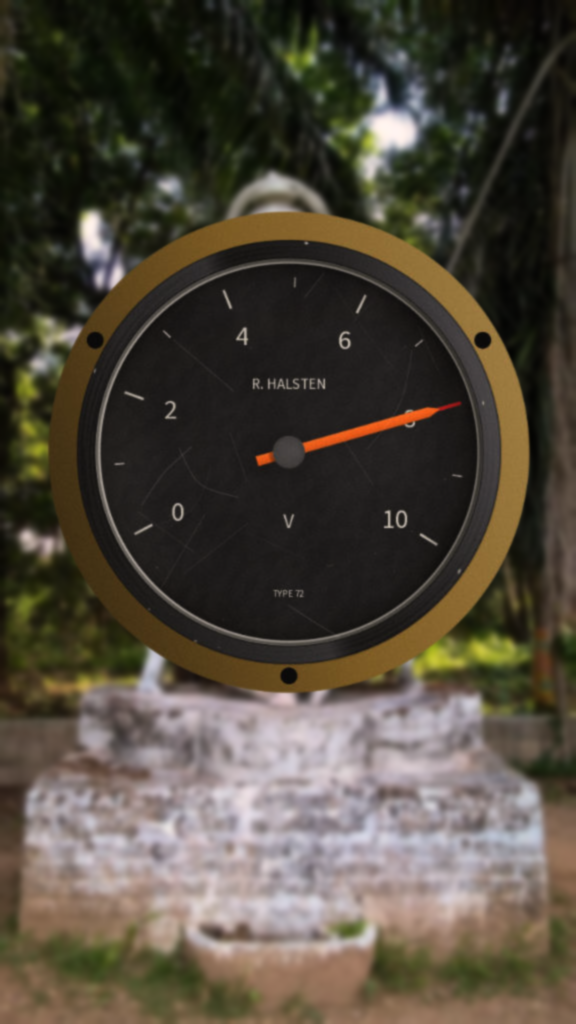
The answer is 8 V
